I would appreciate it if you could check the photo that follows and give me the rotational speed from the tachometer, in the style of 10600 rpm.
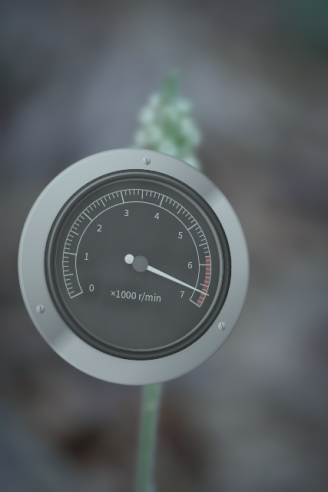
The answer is 6700 rpm
